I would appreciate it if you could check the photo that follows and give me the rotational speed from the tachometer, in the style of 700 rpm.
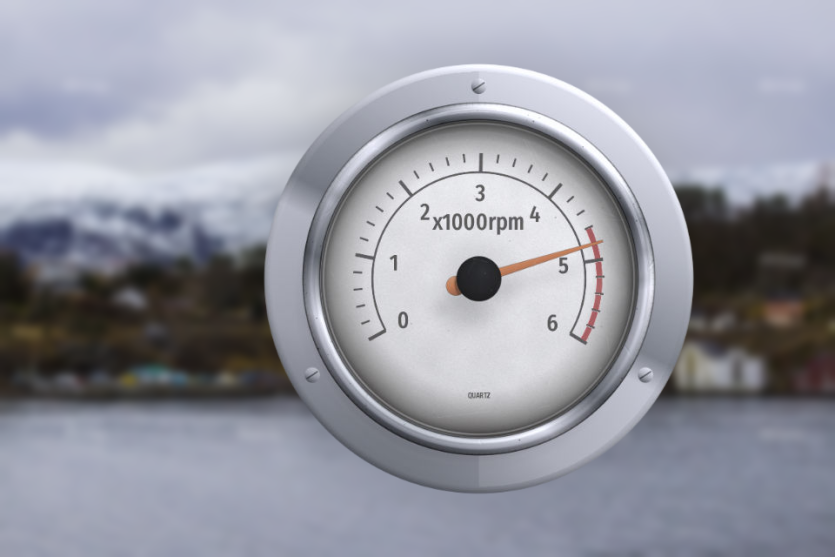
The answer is 4800 rpm
